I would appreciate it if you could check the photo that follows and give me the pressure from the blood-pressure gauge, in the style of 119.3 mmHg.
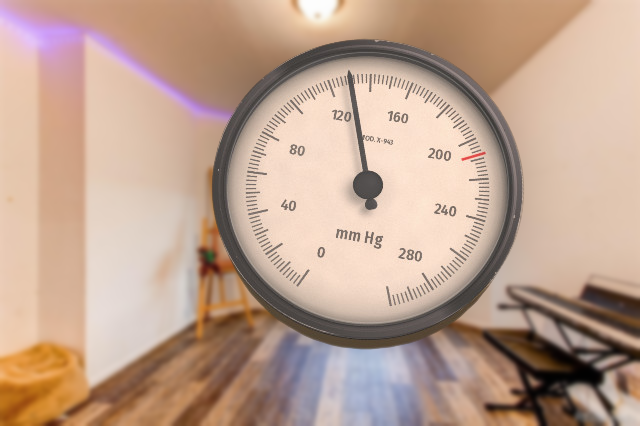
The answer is 130 mmHg
